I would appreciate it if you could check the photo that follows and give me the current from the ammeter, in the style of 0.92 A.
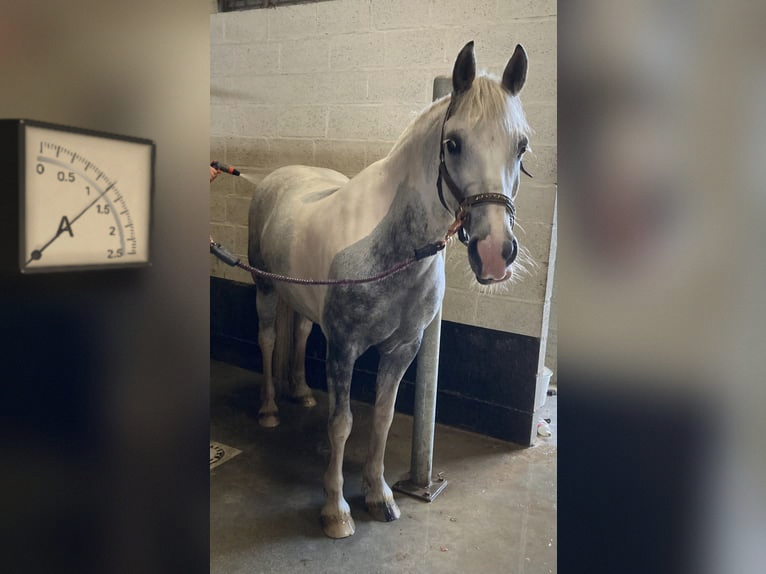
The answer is 1.25 A
